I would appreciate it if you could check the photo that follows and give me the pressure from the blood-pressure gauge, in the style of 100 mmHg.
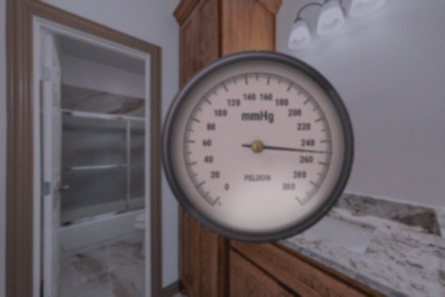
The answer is 250 mmHg
